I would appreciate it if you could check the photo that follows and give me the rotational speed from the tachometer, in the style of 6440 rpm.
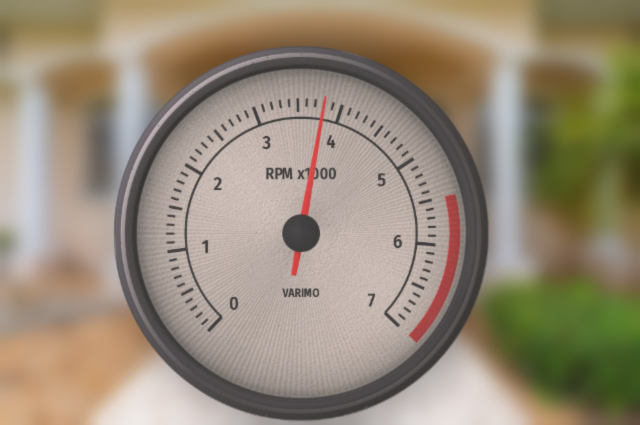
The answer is 3800 rpm
